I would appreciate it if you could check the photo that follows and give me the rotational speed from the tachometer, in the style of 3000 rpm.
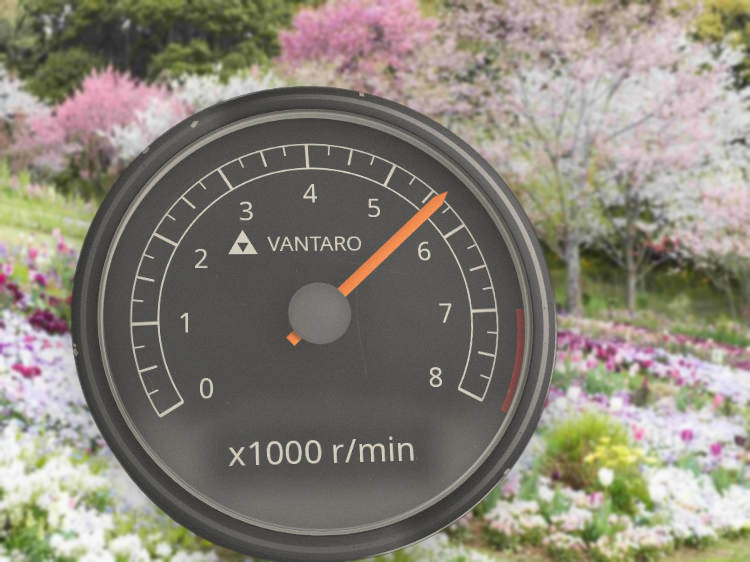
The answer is 5625 rpm
